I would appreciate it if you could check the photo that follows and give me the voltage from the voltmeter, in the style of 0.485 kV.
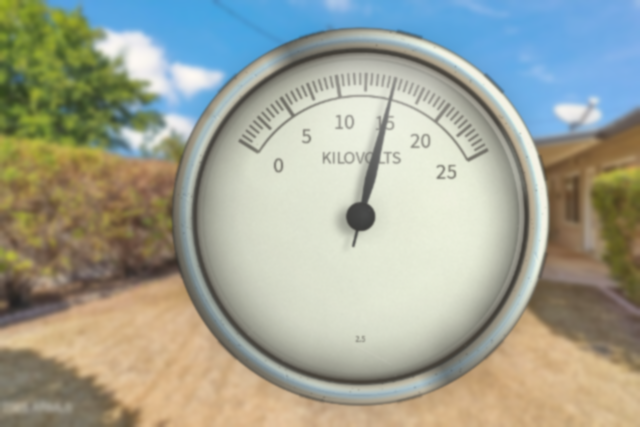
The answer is 15 kV
